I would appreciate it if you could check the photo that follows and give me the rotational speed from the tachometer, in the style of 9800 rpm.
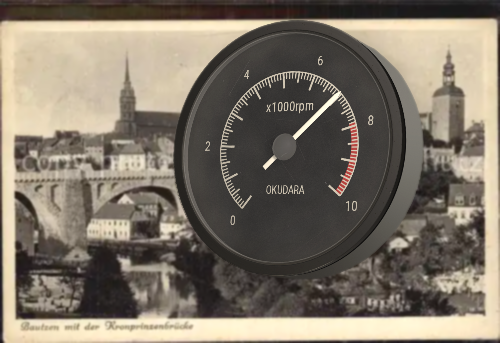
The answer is 7000 rpm
